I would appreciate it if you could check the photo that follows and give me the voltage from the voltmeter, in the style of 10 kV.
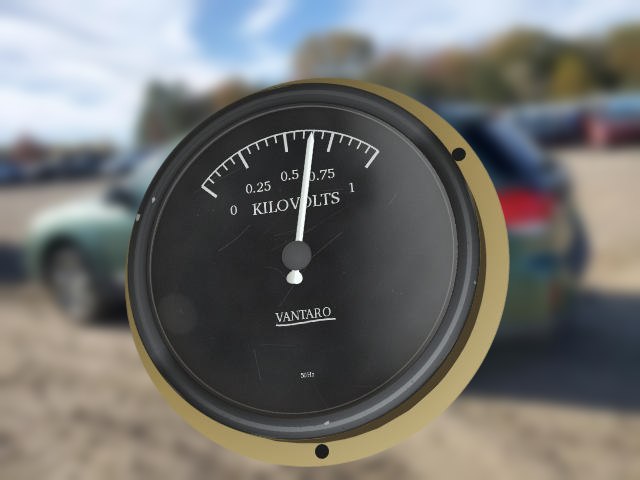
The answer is 0.65 kV
